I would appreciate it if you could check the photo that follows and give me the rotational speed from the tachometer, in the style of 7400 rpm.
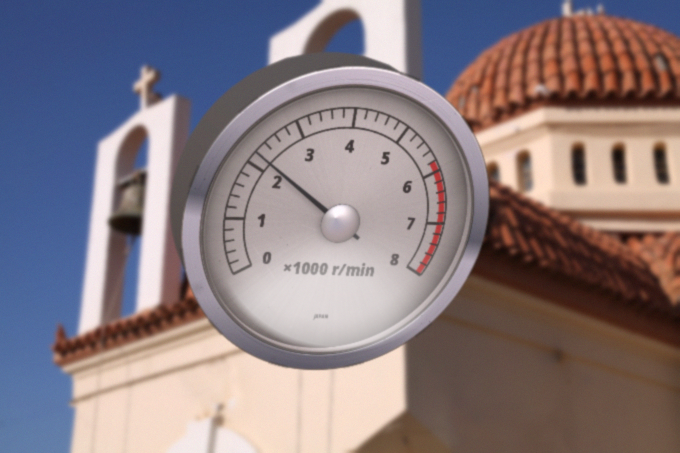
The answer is 2200 rpm
